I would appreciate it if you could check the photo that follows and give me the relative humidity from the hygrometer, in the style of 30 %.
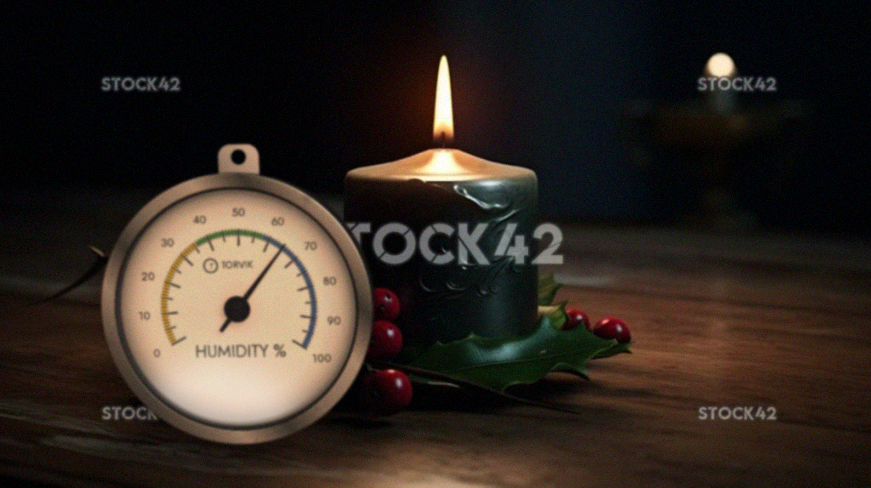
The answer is 65 %
